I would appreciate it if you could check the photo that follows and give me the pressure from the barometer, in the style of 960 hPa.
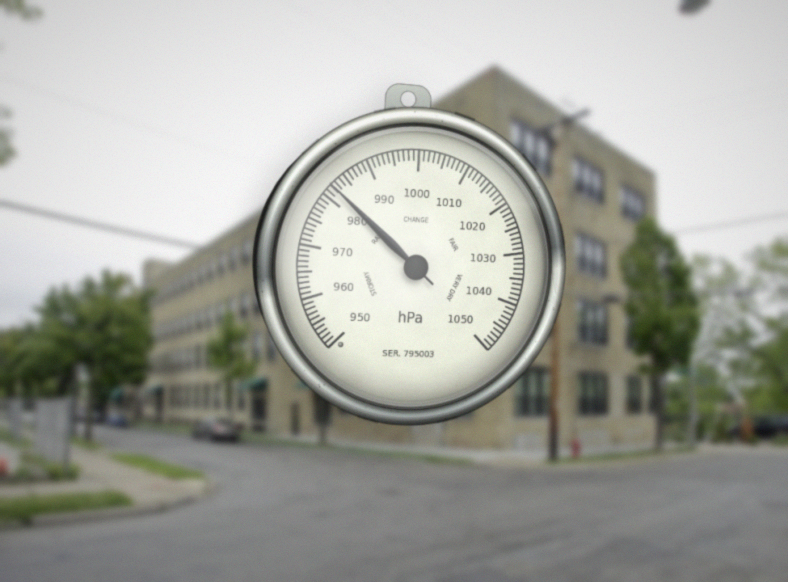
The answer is 982 hPa
